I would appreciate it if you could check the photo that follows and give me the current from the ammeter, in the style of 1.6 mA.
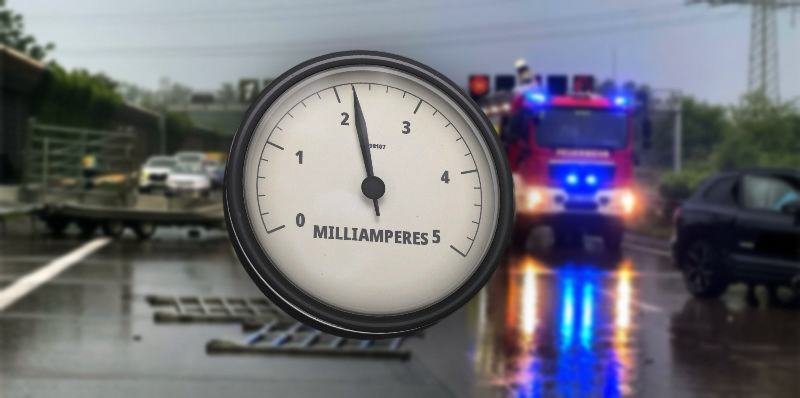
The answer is 2.2 mA
